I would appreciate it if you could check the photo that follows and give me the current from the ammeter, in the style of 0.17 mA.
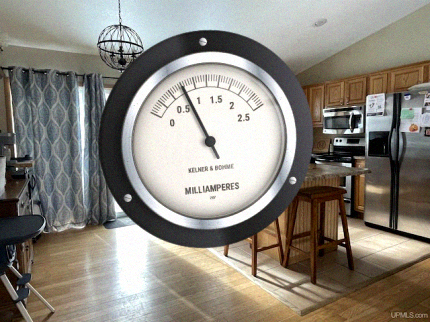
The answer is 0.75 mA
